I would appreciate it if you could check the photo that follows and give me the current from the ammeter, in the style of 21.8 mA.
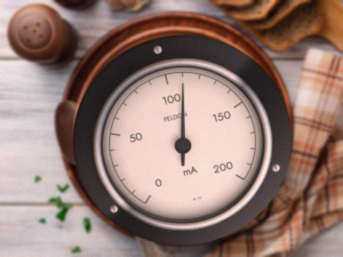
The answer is 110 mA
